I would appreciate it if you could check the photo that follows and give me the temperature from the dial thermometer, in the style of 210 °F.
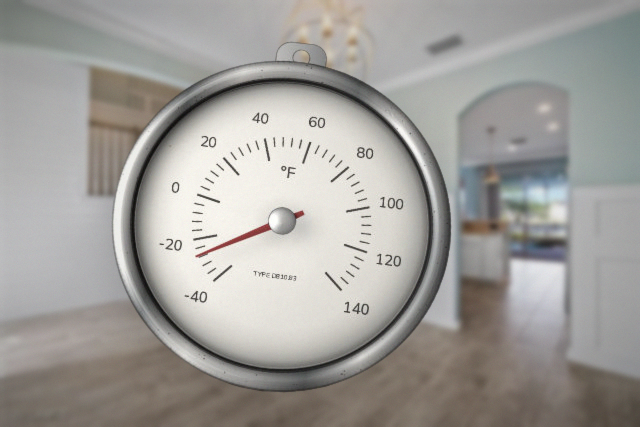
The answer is -28 °F
